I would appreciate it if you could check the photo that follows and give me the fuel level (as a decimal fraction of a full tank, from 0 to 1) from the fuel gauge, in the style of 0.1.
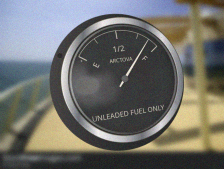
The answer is 0.875
